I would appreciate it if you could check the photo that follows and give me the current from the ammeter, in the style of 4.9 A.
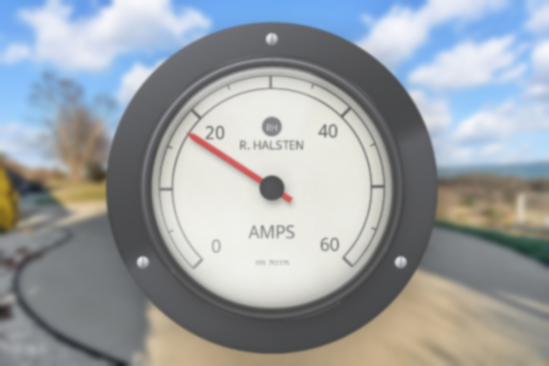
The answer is 17.5 A
